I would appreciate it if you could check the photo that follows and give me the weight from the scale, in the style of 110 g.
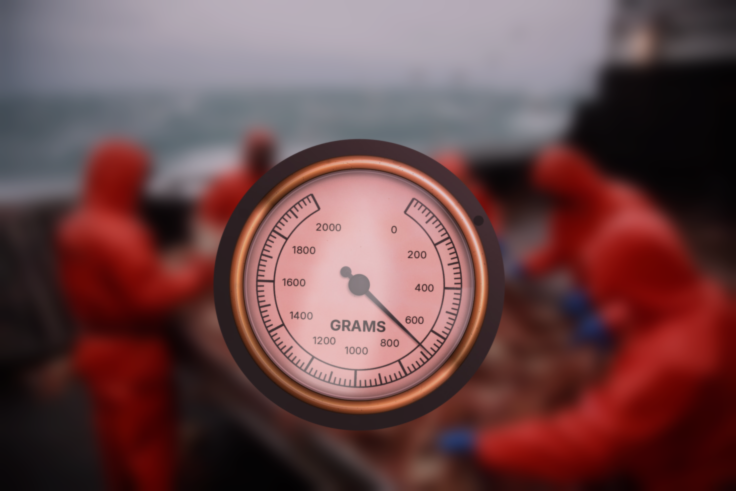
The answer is 680 g
